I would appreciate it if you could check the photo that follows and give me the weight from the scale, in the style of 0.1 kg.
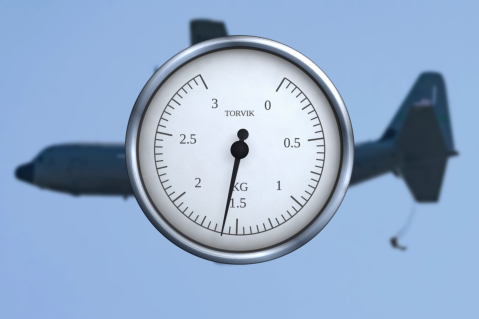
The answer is 1.6 kg
